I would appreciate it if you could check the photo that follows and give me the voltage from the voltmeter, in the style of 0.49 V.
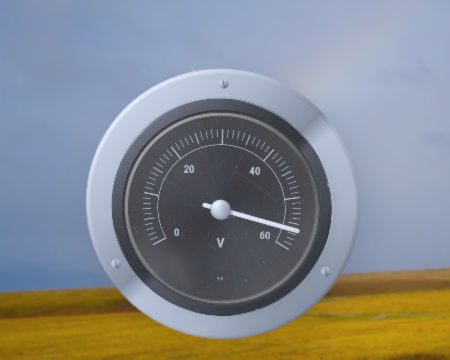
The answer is 56 V
